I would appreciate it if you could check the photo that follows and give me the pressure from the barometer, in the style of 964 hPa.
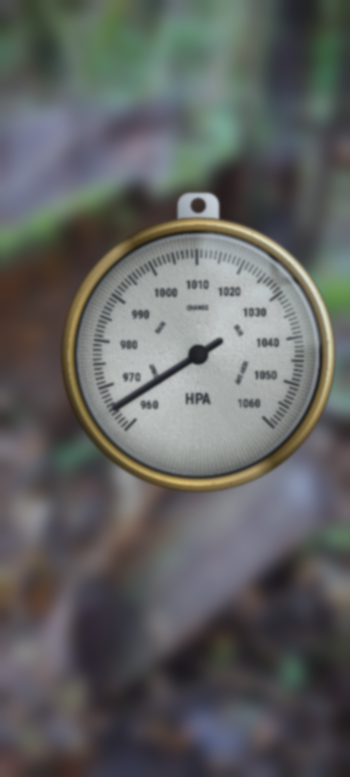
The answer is 965 hPa
